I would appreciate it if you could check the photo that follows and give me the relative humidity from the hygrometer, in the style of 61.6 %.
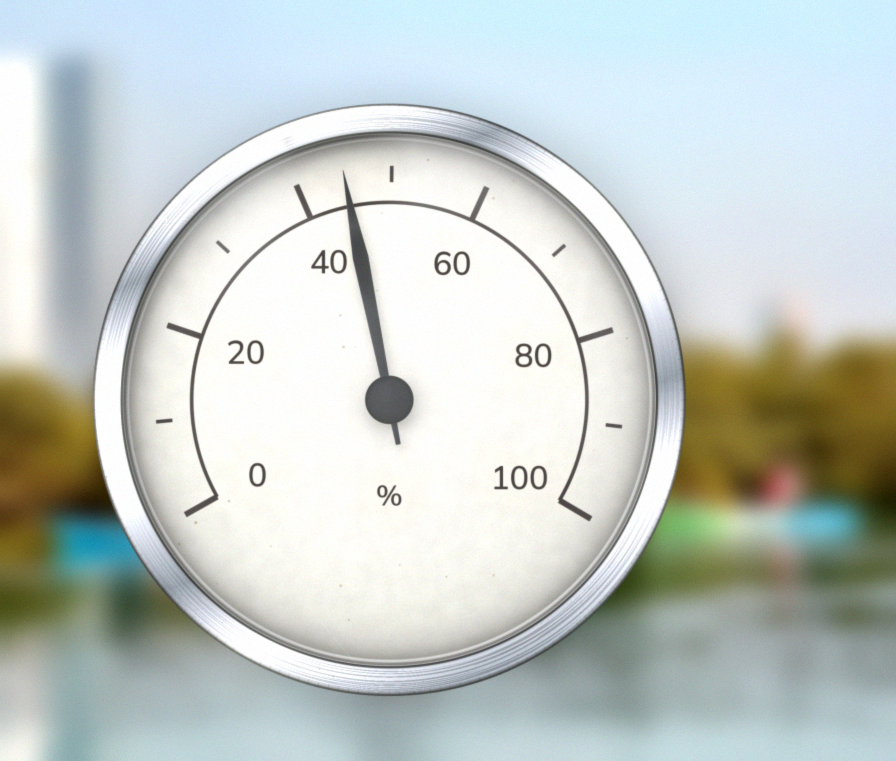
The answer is 45 %
